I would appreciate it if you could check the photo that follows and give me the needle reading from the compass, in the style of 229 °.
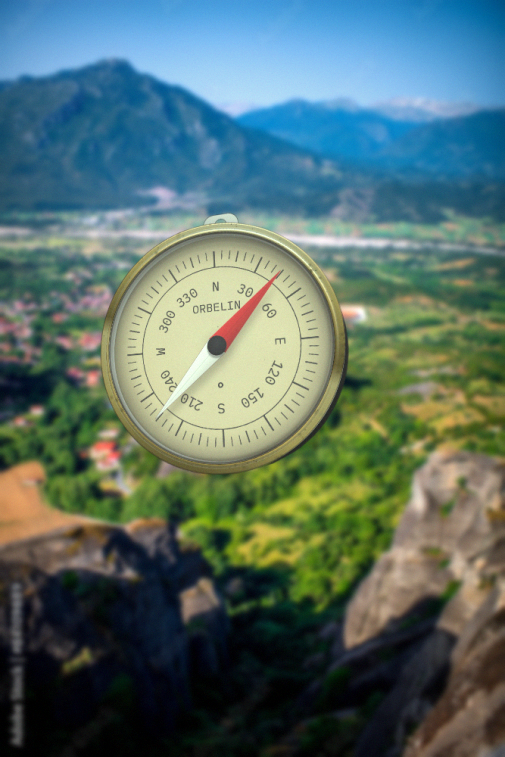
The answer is 45 °
